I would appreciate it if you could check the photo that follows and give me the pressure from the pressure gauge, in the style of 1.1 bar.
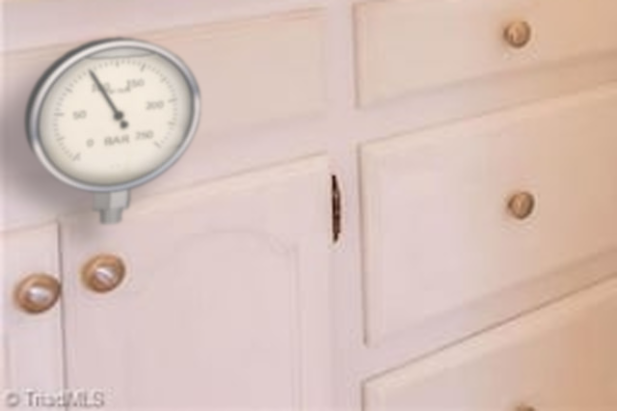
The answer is 100 bar
